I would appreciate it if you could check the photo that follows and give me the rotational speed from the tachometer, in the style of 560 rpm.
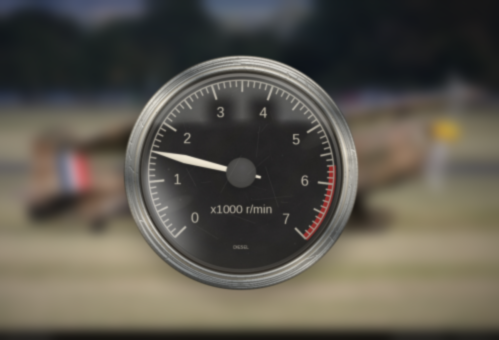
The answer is 1500 rpm
